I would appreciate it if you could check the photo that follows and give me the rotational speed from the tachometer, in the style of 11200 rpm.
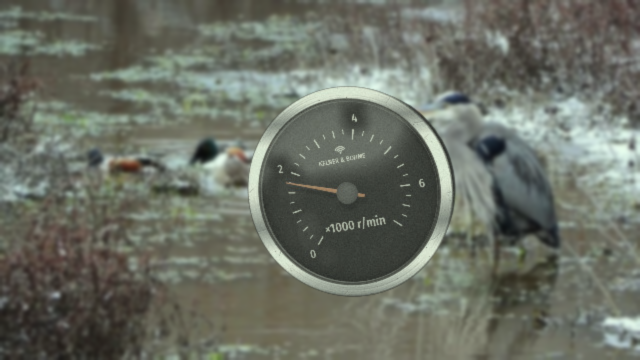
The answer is 1750 rpm
